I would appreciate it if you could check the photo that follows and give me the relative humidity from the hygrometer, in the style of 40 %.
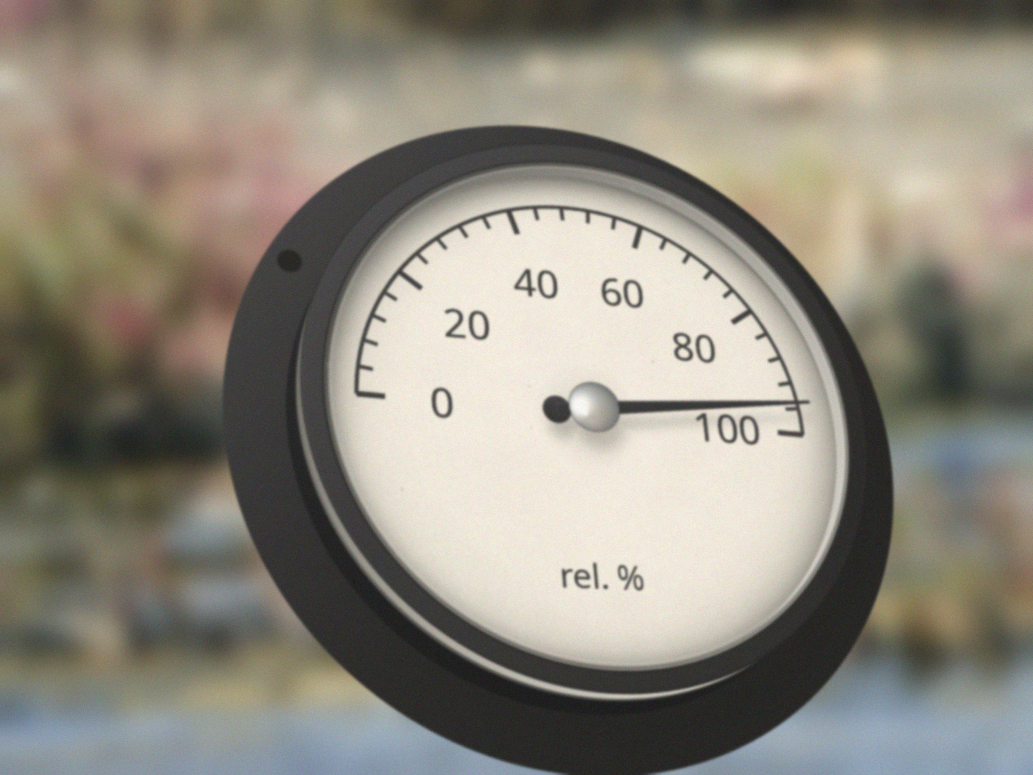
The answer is 96 %
